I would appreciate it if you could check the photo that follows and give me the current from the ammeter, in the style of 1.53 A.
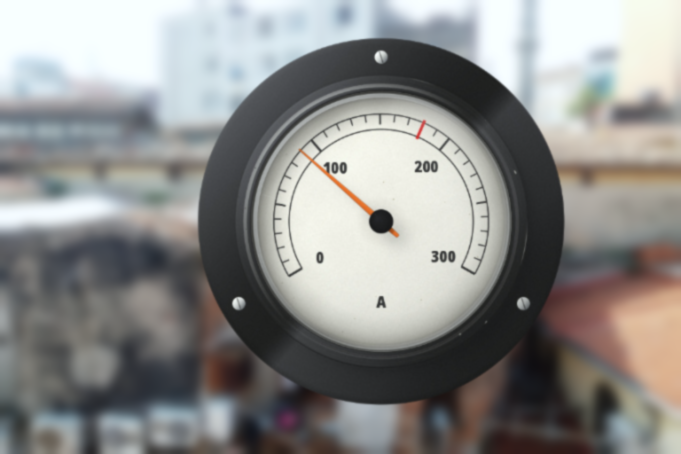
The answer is 90 A
